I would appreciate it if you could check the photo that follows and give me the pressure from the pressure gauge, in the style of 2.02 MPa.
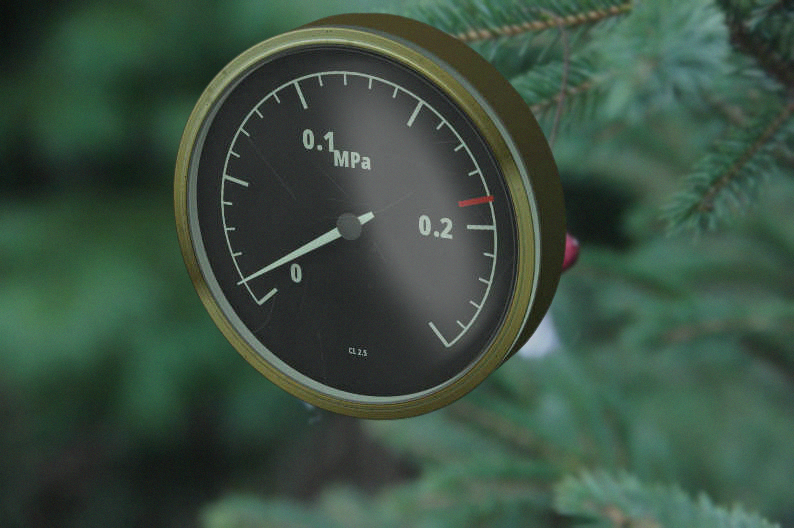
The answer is 0.01 MPa
